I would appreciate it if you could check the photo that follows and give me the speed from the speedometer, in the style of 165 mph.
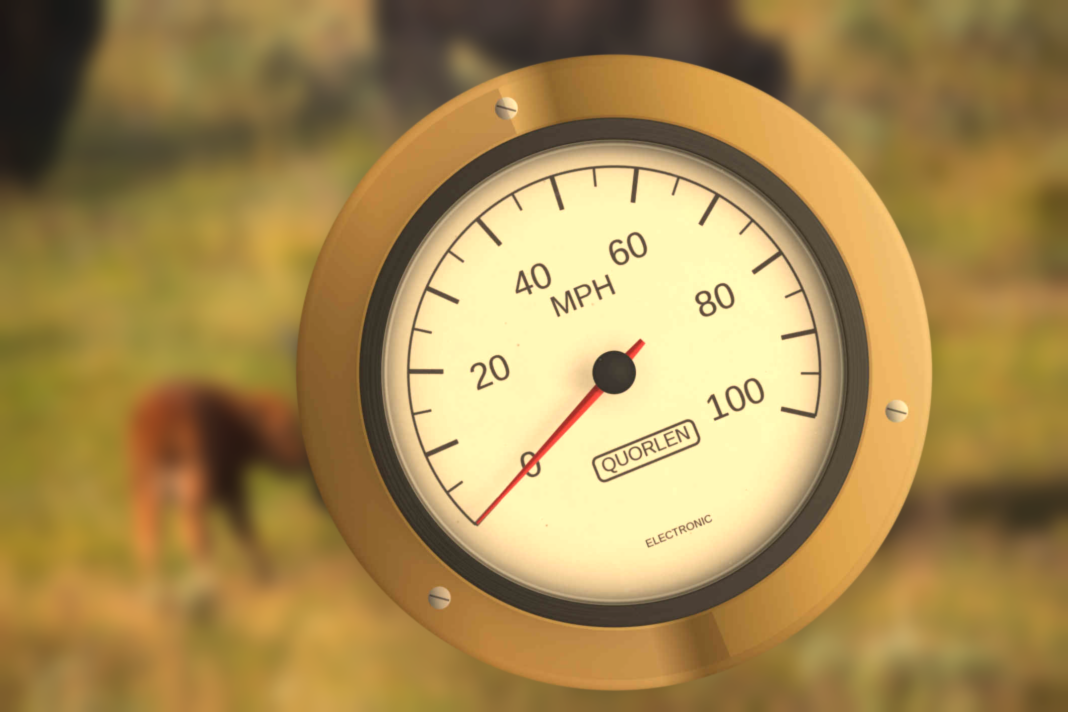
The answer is 0 mph
